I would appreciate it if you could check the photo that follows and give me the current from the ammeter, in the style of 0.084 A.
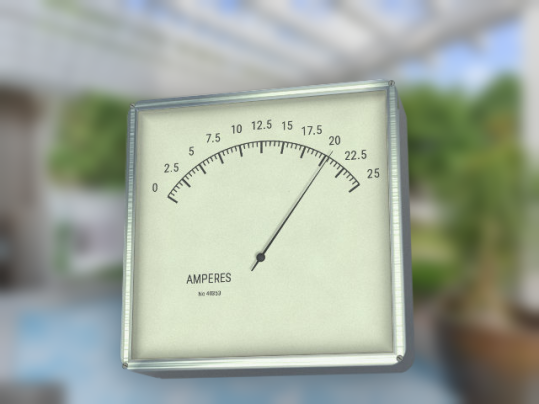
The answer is 20.5 A
